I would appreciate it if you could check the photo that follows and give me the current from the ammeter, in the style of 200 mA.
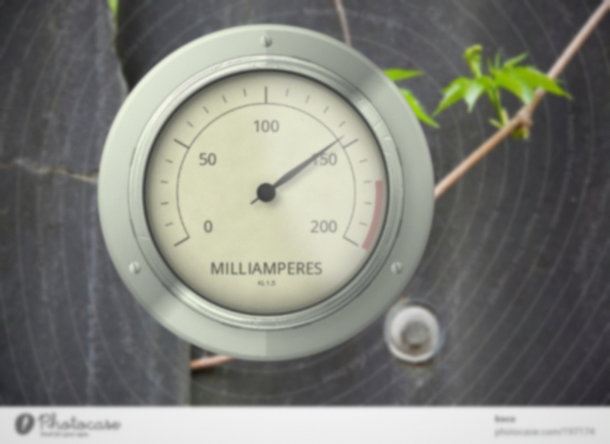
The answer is 145 mA
